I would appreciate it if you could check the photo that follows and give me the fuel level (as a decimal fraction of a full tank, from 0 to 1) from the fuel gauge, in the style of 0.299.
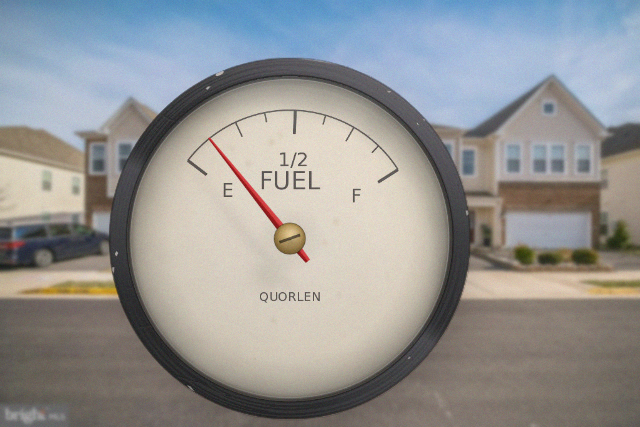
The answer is 0.125
